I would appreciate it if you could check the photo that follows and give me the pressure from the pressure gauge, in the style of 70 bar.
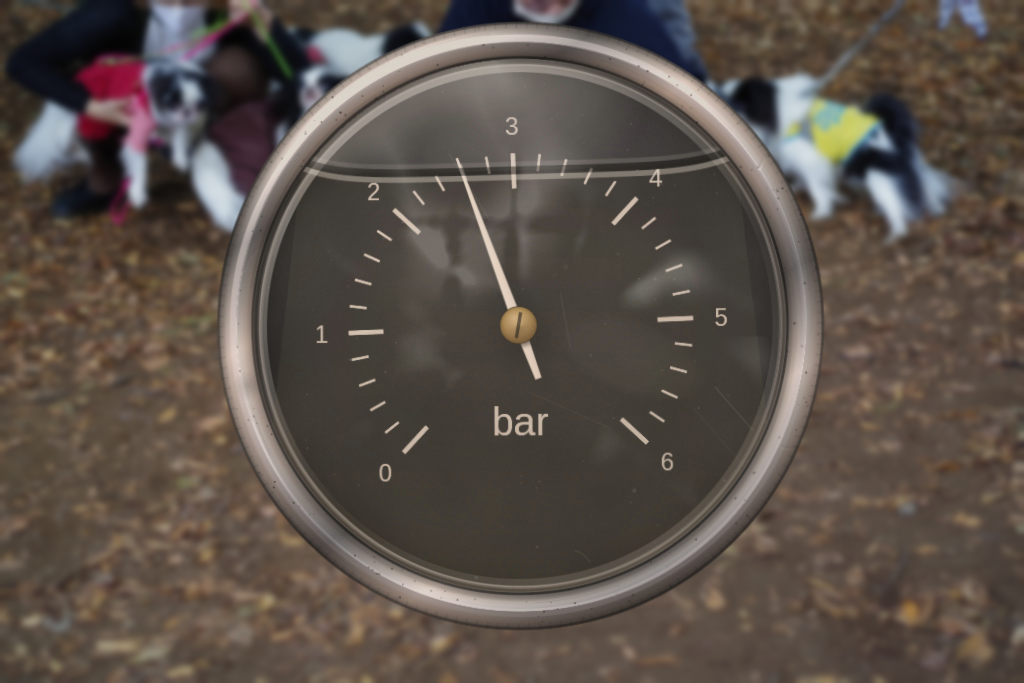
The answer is 2.6 bar
